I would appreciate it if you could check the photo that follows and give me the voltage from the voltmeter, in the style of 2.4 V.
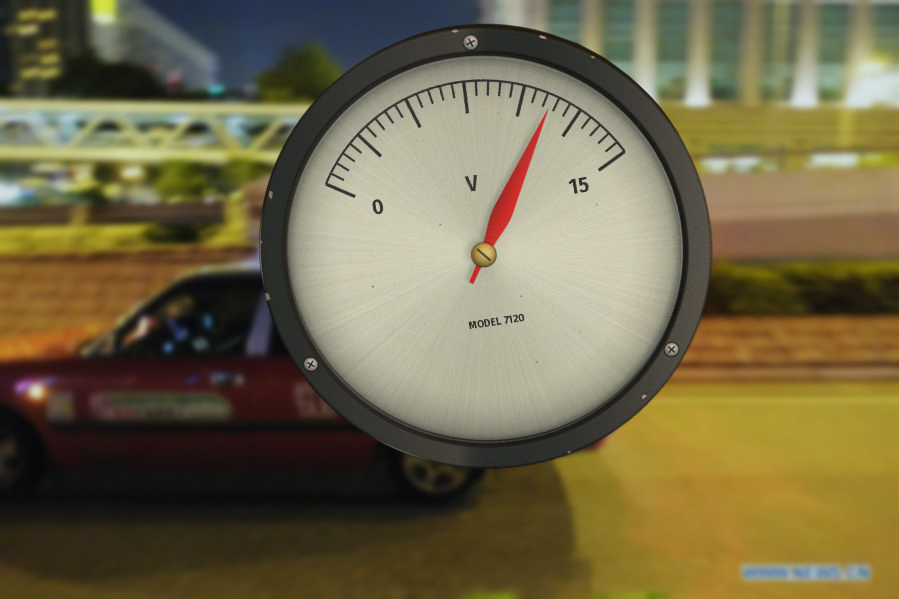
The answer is 11.25 V
